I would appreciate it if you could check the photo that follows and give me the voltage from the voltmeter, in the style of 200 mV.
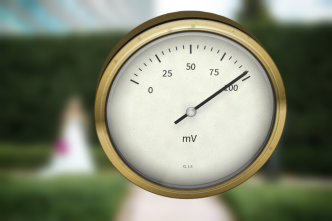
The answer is 95 mV
